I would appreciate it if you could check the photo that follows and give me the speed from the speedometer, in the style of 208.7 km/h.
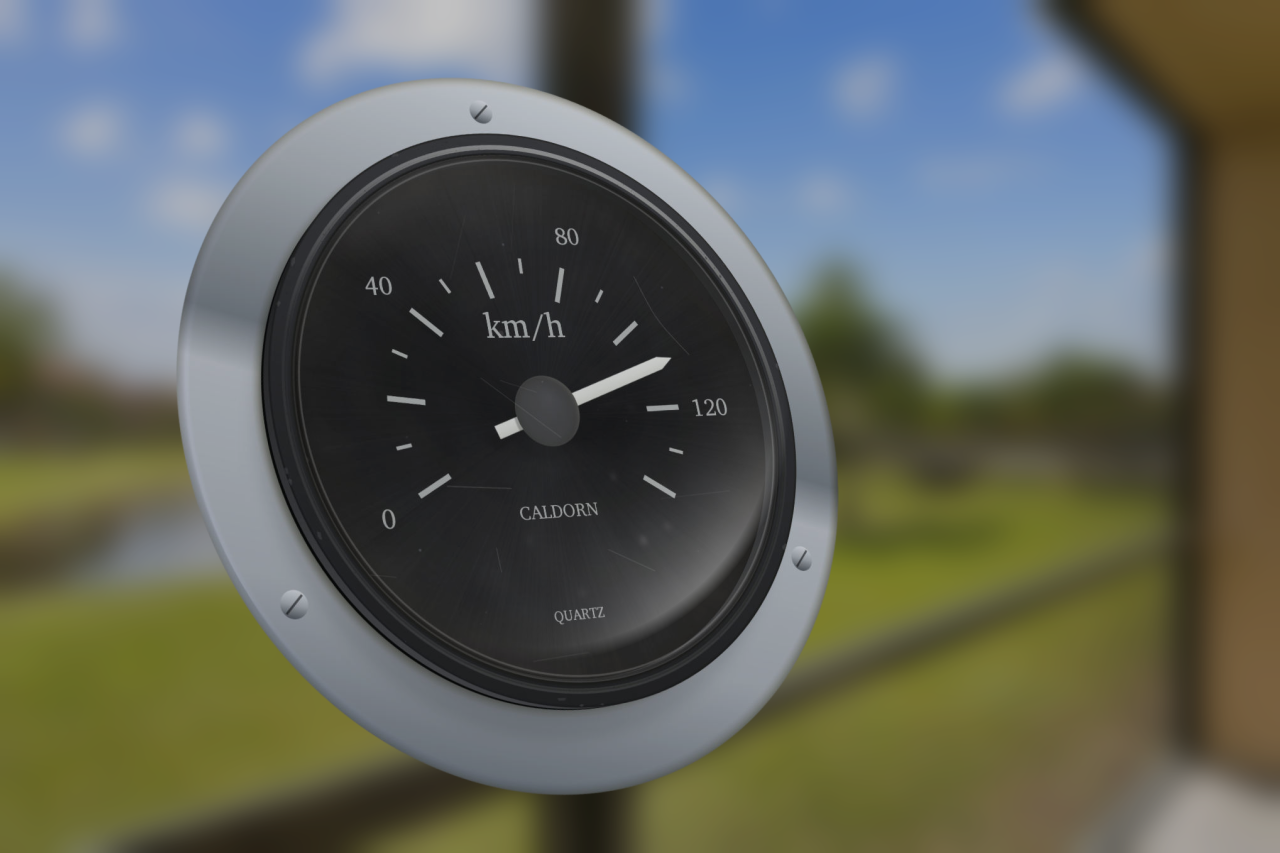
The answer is 110 km/h
